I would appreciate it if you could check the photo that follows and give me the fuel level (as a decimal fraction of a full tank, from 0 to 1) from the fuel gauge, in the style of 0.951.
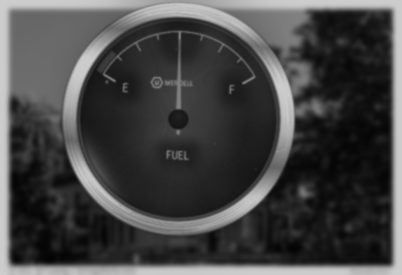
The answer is 0.5
